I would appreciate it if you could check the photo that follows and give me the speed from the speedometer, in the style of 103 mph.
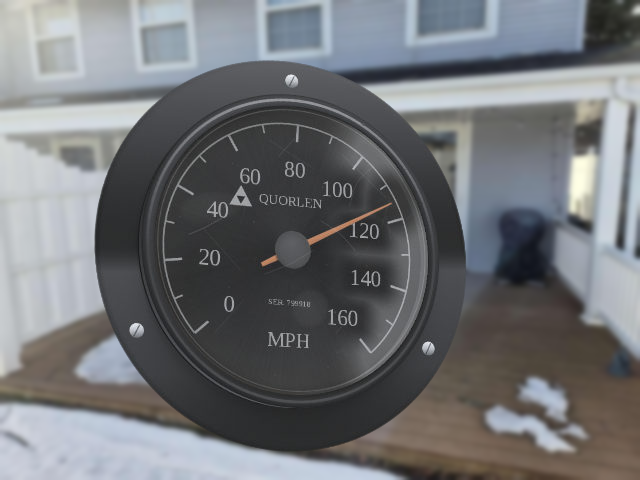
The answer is 115 mph
